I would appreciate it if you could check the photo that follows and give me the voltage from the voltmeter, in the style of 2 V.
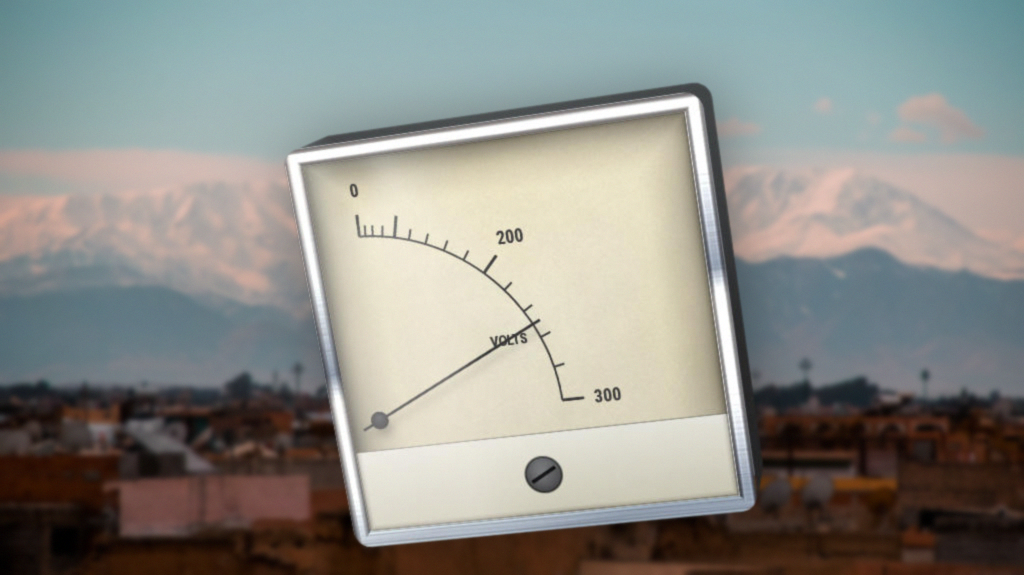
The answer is 250 V
